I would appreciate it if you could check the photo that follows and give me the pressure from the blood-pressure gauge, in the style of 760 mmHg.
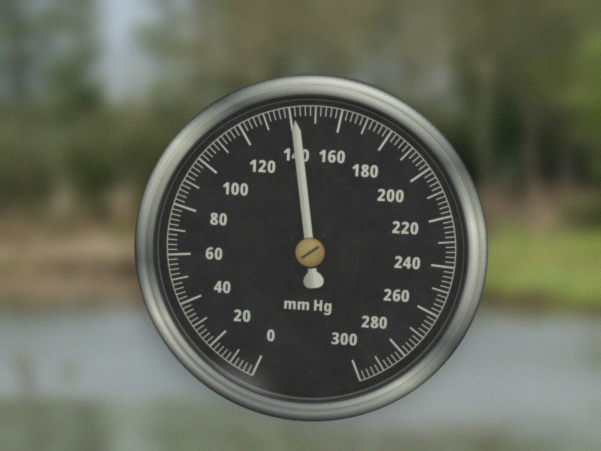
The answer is 142 mmHg
